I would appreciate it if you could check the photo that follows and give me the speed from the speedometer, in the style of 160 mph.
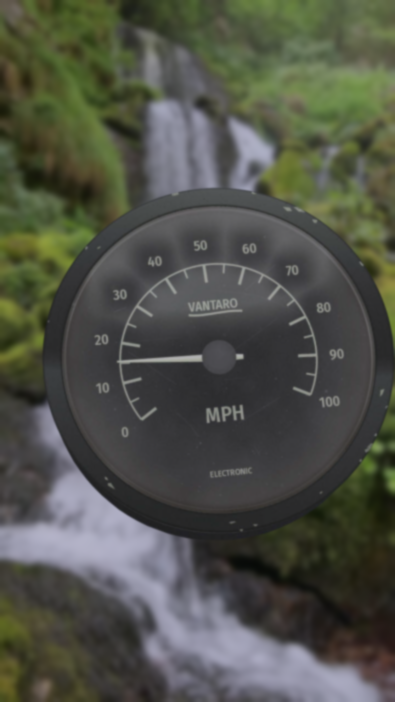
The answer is 15 mph
